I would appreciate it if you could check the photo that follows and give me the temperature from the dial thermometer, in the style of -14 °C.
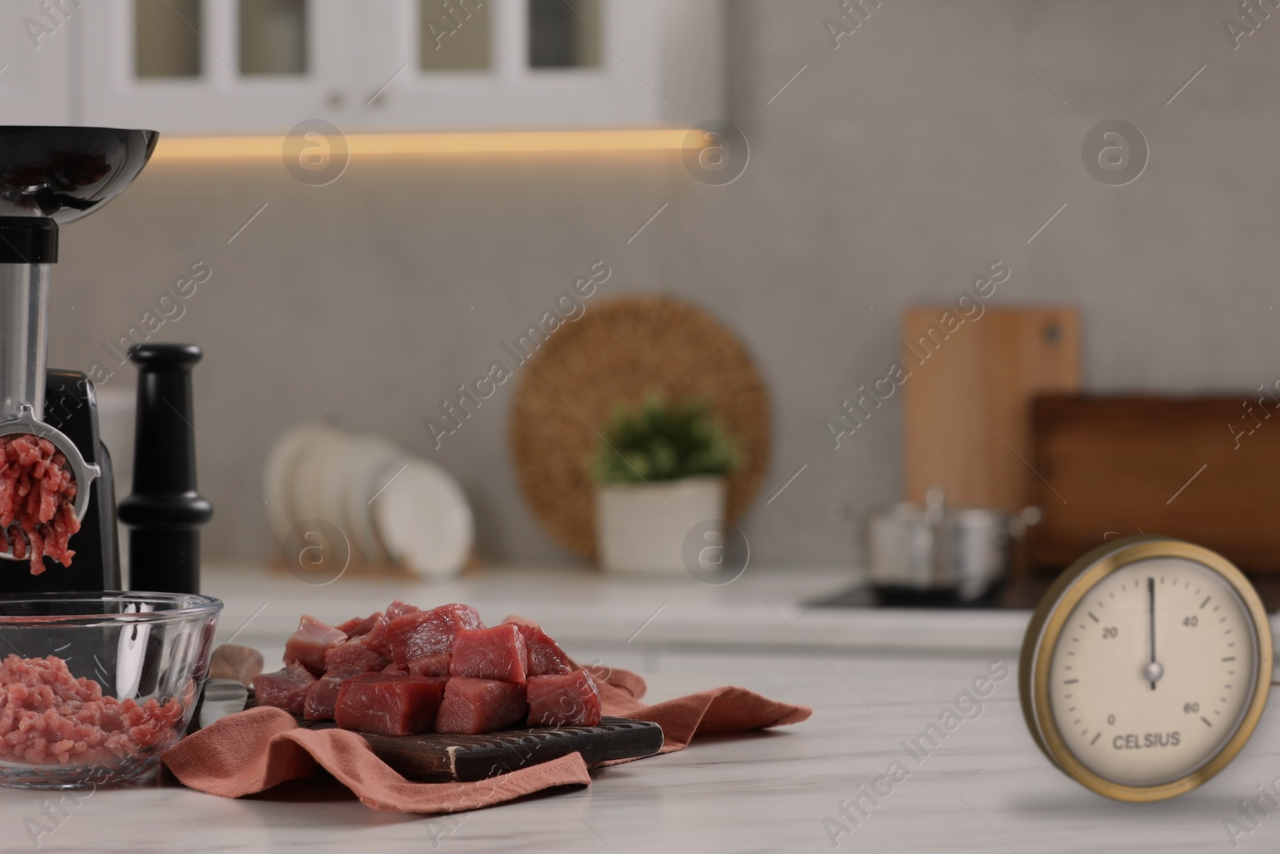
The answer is 30 °C
